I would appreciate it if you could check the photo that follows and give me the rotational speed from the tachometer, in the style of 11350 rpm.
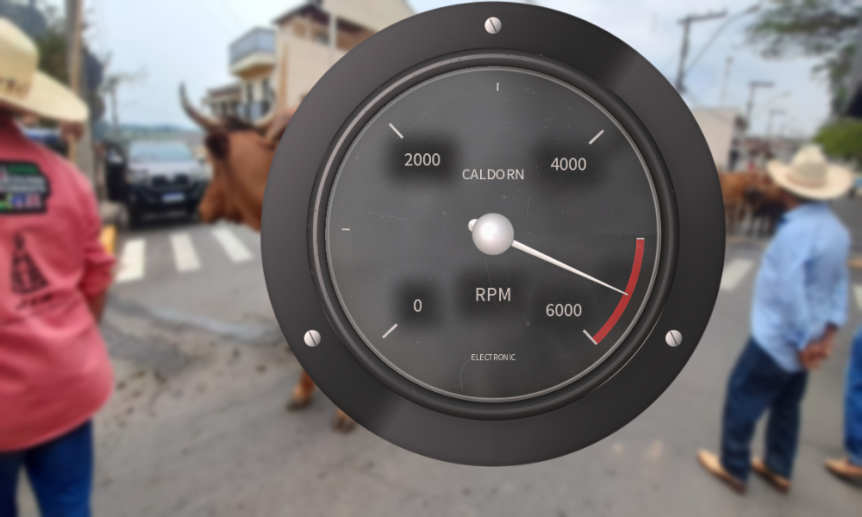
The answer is 5500 rpm
